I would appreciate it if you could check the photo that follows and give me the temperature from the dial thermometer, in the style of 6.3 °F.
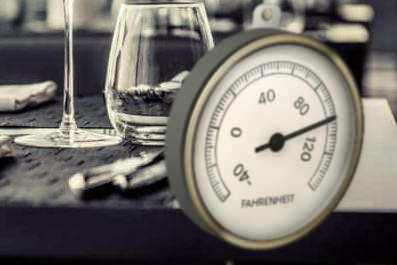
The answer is 100 °F
